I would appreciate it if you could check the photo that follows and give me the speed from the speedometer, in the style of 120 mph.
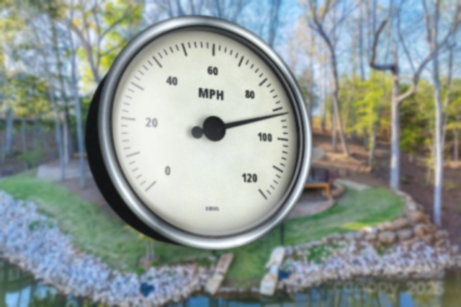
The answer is 92 mph
